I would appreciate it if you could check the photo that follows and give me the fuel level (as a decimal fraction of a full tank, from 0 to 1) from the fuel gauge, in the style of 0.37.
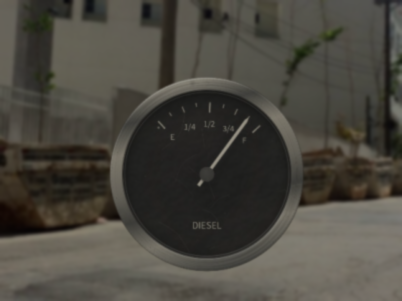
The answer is 0.875
